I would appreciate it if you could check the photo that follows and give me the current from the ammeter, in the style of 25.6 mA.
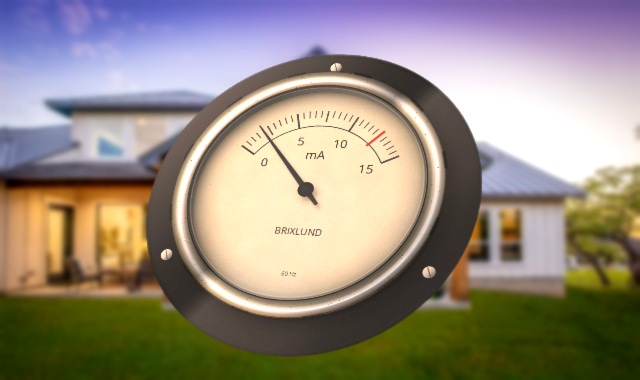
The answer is 2 mA
